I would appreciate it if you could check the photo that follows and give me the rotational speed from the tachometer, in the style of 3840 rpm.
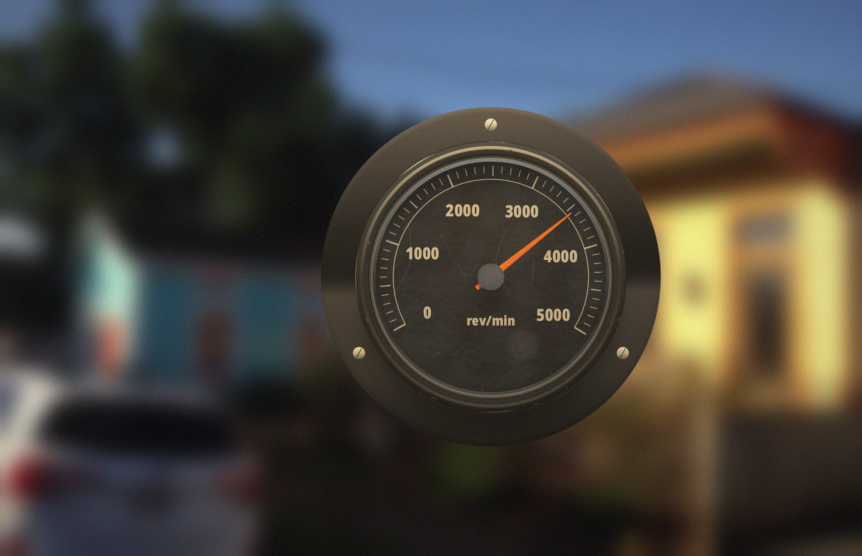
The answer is 3550 rpm
